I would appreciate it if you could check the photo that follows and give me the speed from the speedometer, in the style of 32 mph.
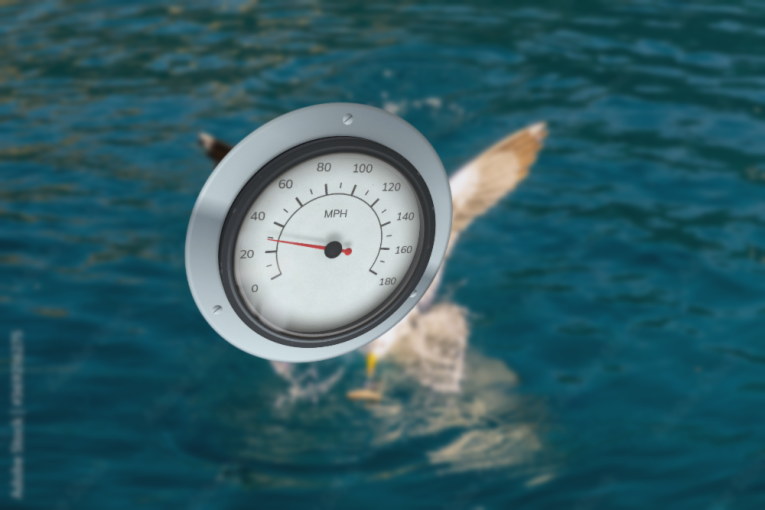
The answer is 30 mph
